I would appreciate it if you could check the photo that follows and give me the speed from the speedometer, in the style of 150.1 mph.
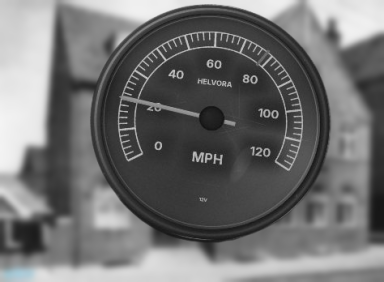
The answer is 20 mph
